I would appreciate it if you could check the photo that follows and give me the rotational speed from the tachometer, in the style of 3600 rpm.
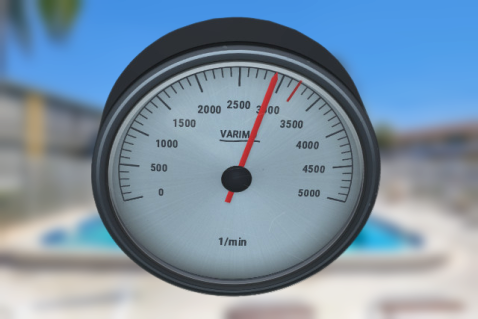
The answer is 2900 rpm
